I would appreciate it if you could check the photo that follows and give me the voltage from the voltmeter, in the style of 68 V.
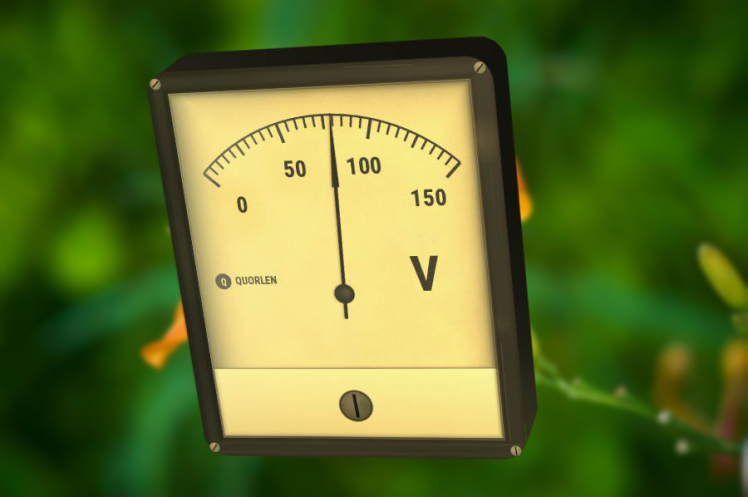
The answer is 80 V
